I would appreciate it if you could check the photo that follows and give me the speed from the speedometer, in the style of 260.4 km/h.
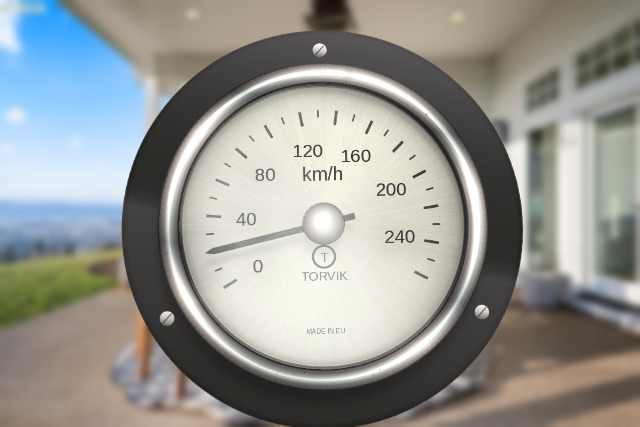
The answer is 20 km/h
